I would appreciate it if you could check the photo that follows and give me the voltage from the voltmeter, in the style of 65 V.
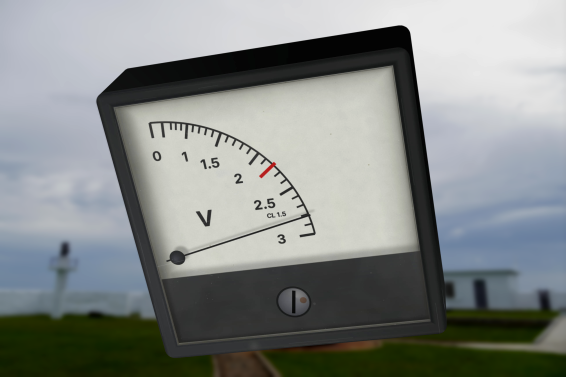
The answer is 2.8 V
